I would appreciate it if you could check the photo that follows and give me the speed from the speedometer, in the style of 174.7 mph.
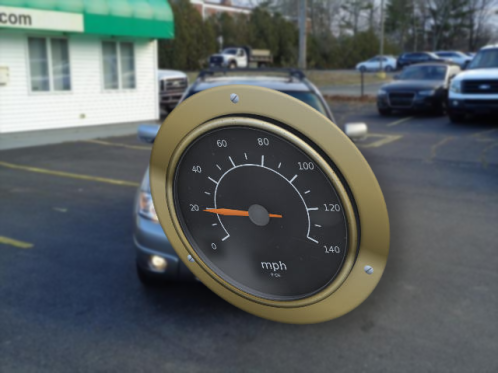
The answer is 20 mph
